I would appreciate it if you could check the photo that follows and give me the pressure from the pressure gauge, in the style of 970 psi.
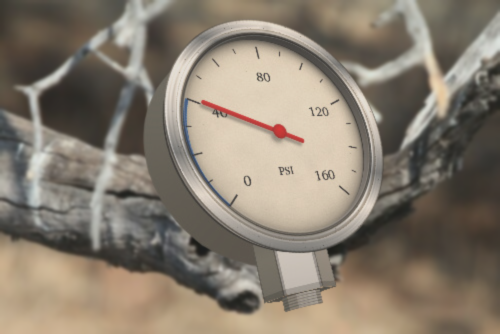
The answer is 40 psi
